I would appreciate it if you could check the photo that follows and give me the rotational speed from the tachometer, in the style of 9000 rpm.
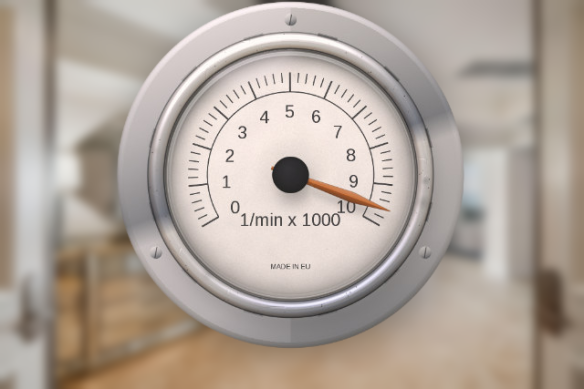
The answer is 9600 rpm
